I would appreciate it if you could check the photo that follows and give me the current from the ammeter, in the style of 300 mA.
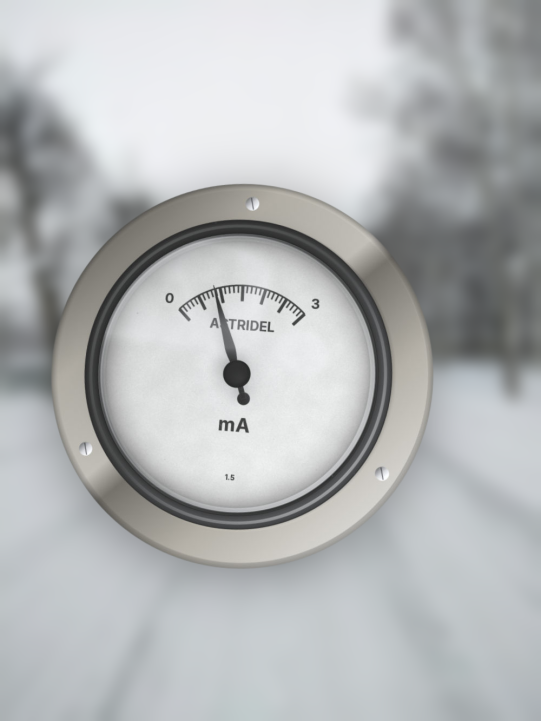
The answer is 0.9 mA
